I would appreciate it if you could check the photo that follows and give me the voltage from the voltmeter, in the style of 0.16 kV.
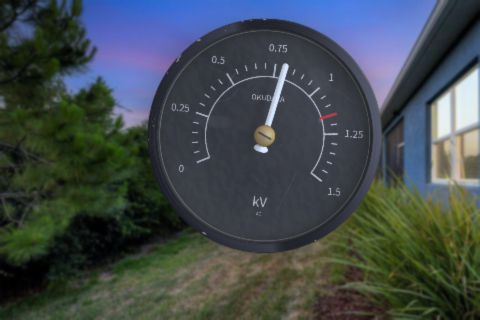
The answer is 0.8 kV
